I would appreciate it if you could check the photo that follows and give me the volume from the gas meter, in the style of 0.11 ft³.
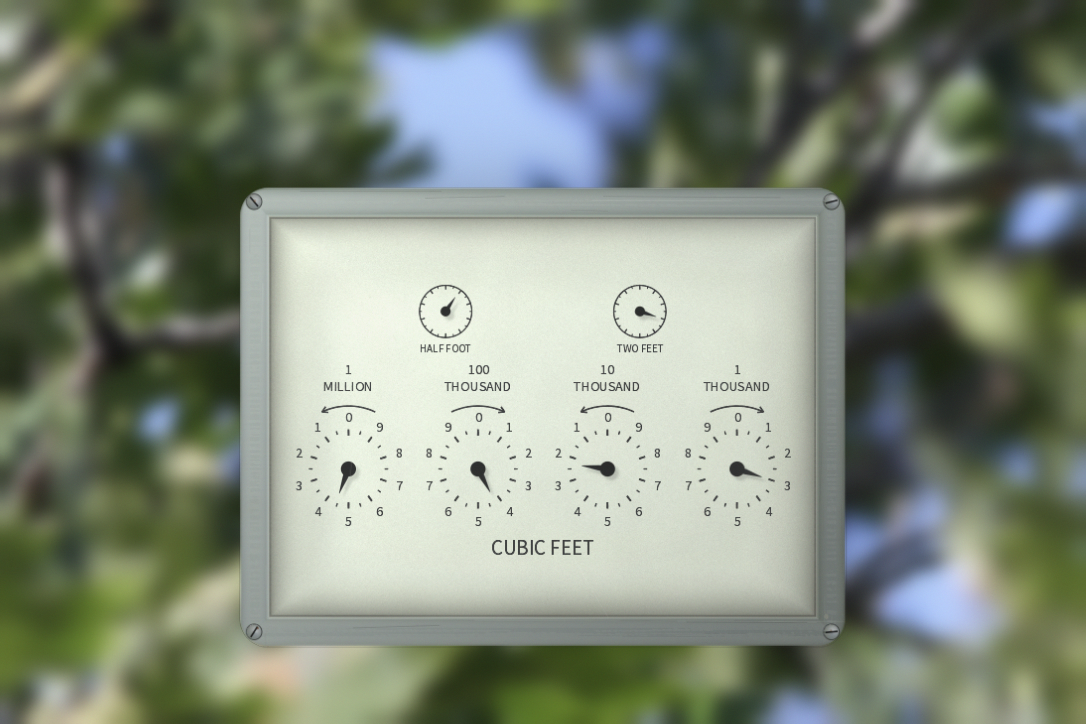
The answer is 442300 ft³
